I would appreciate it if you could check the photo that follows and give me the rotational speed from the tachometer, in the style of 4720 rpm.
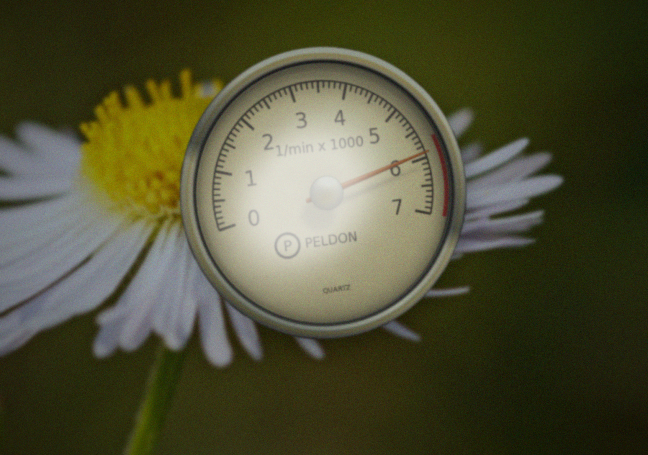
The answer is 5900 rpm
